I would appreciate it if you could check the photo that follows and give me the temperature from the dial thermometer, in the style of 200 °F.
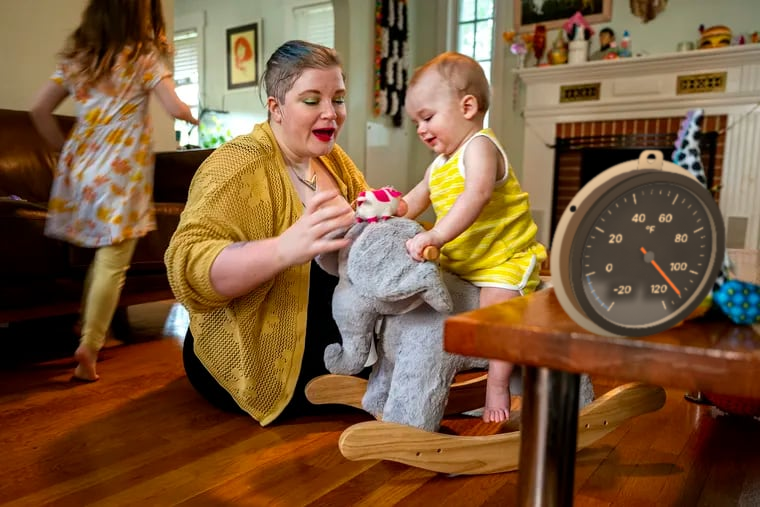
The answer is 112 °F
